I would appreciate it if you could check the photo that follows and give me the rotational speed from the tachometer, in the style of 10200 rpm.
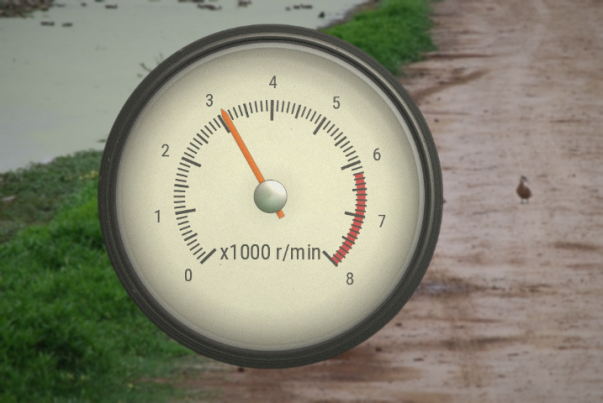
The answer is 3100 rpm
